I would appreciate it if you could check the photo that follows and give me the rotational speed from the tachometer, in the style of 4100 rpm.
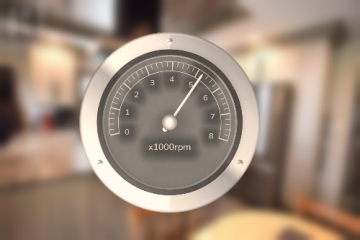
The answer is 5200 rpm
